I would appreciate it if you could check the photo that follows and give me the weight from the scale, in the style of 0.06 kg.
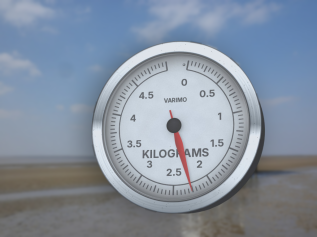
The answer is 2.25 kg
